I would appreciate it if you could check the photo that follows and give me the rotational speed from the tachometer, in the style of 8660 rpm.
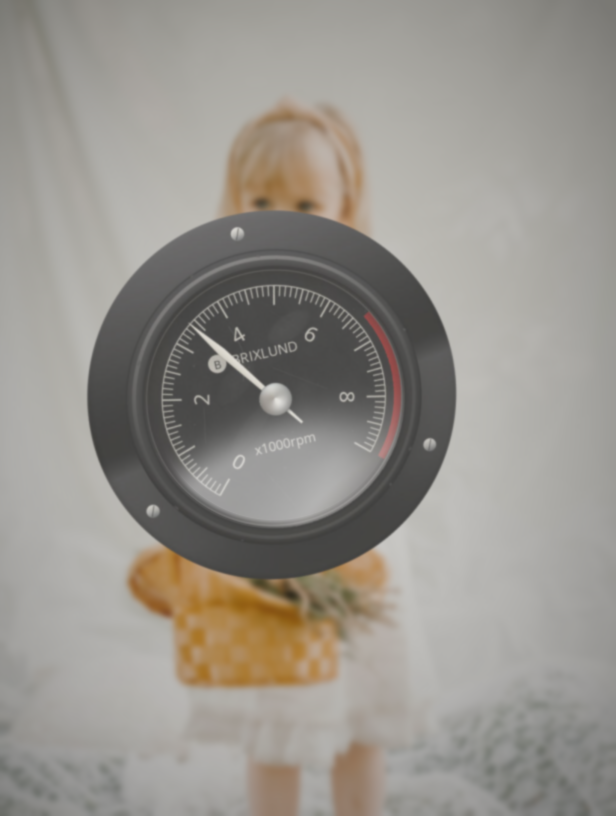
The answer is 3400 rpm
